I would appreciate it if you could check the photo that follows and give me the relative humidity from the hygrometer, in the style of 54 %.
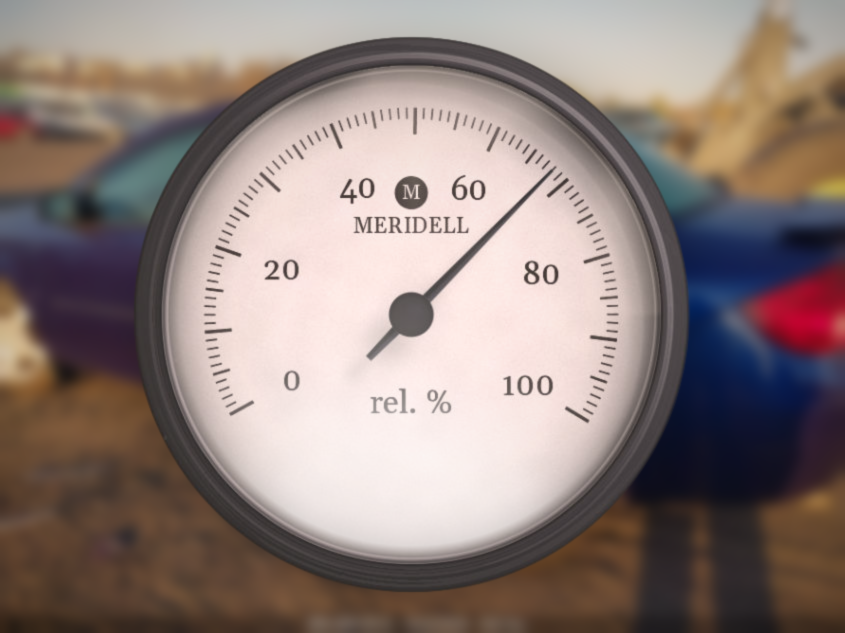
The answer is 68 %
